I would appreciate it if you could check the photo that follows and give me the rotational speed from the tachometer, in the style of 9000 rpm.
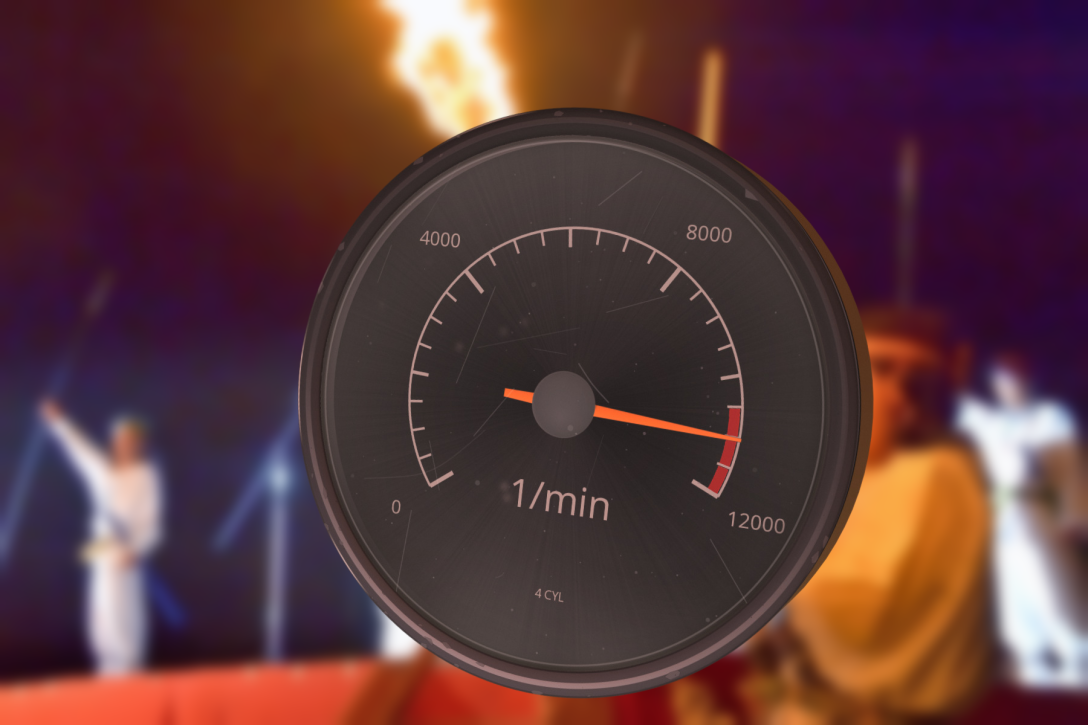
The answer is 11000 rpm
